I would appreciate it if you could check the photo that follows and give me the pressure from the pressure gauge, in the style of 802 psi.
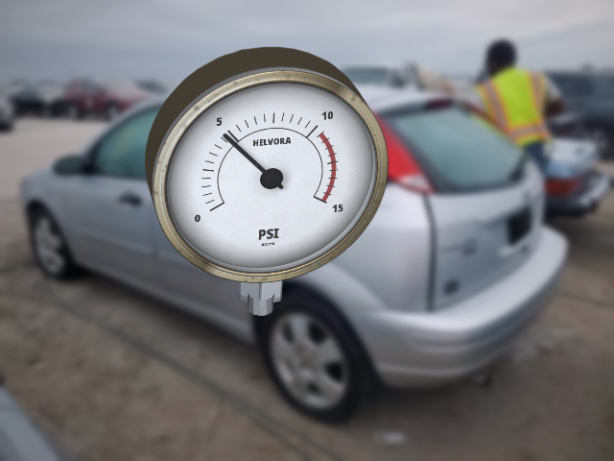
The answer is 4.75 psi
